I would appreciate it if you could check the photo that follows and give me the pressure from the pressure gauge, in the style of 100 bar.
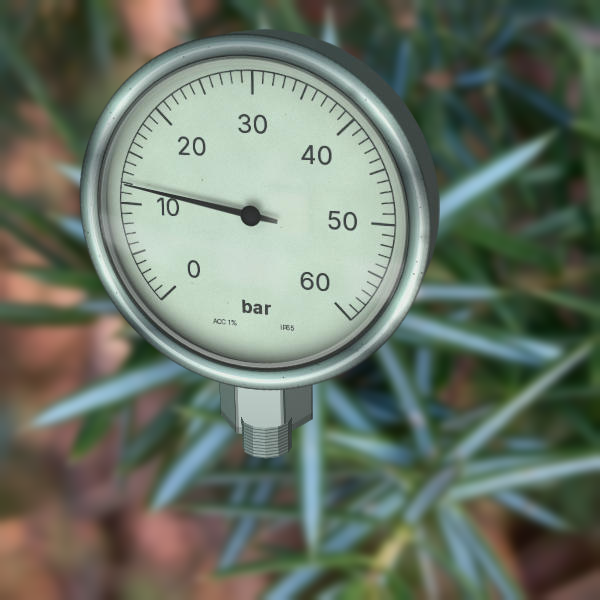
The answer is 12 bar
